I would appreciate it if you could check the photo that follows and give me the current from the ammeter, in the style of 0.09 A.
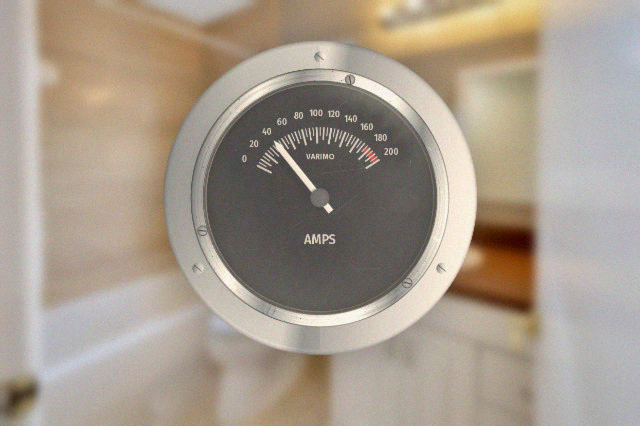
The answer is 40 A
